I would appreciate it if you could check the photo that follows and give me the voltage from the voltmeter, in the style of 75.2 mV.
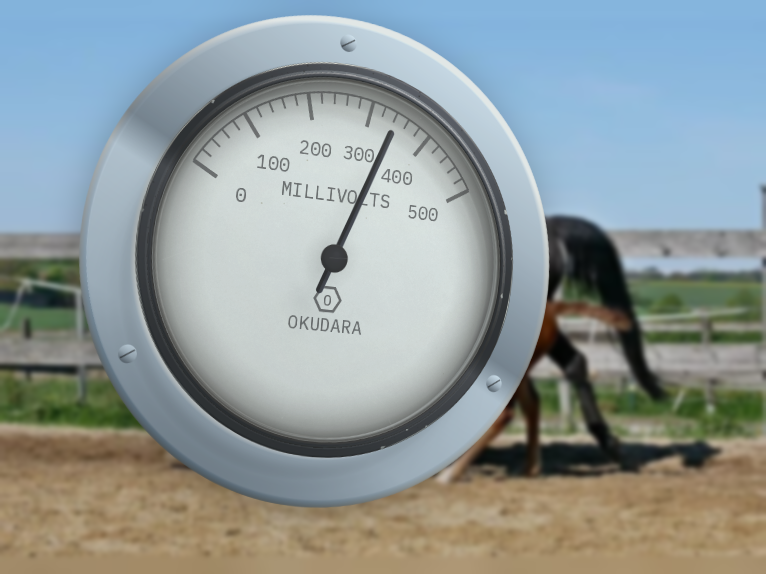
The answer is 340 mV
